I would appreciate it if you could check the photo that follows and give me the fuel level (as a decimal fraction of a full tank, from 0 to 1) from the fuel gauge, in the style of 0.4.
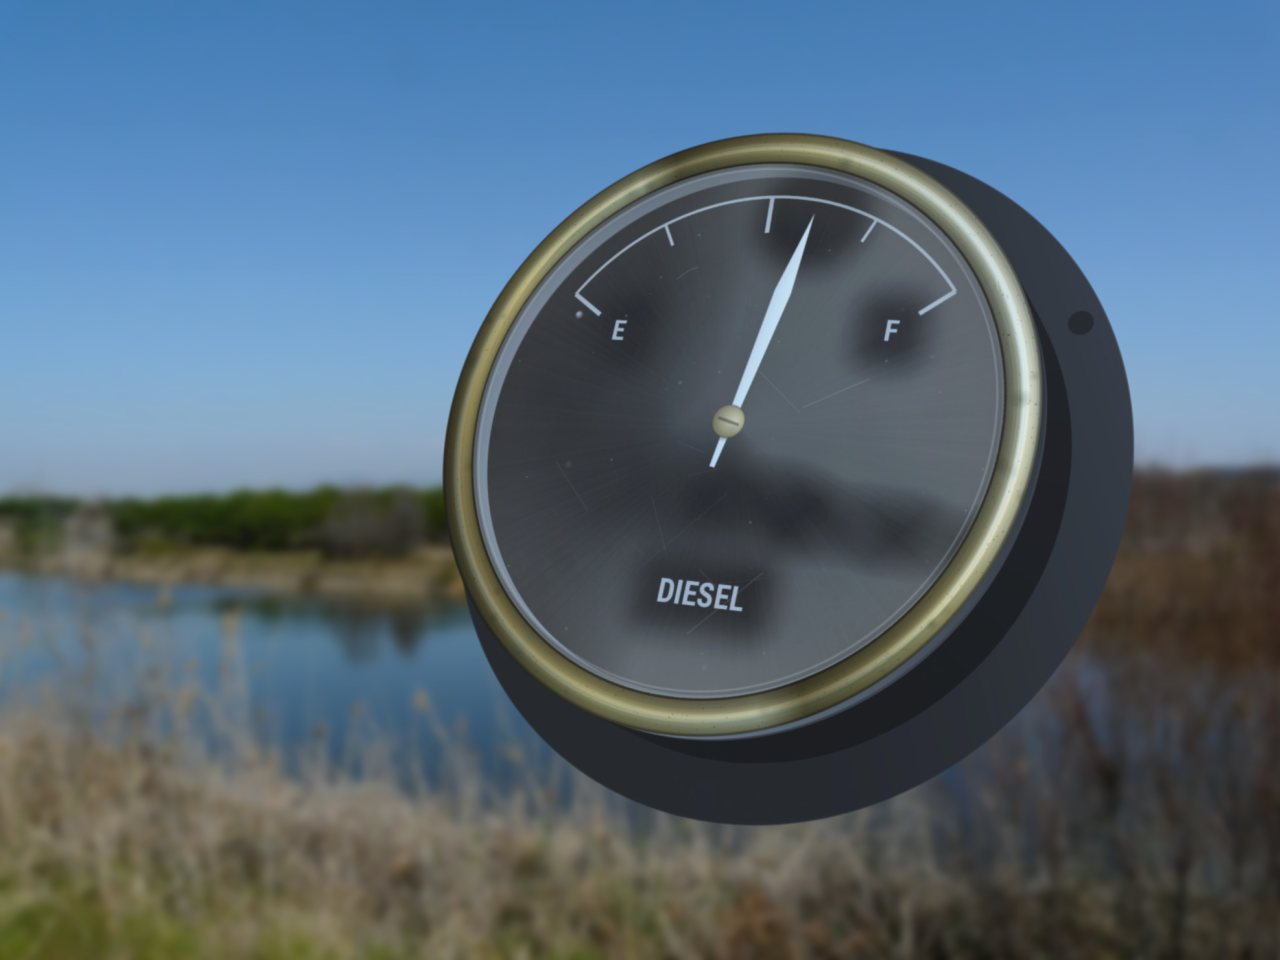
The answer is 0.625
